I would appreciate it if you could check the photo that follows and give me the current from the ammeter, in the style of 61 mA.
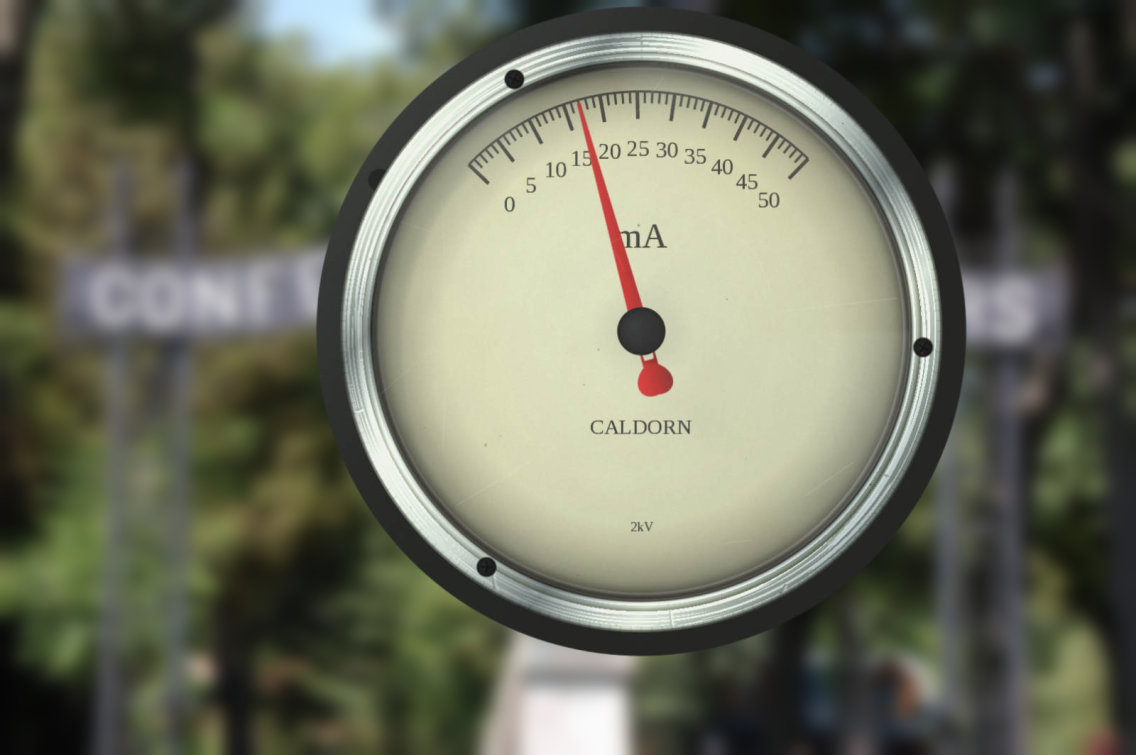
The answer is 17 mA
